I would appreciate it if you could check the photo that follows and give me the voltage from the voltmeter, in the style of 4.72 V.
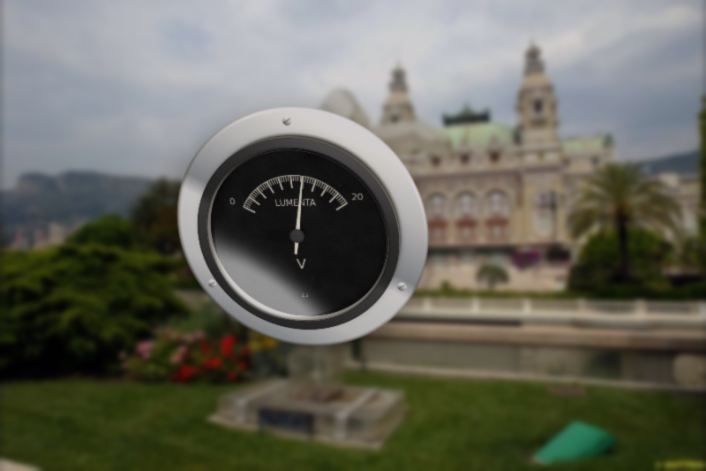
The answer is 12 V
